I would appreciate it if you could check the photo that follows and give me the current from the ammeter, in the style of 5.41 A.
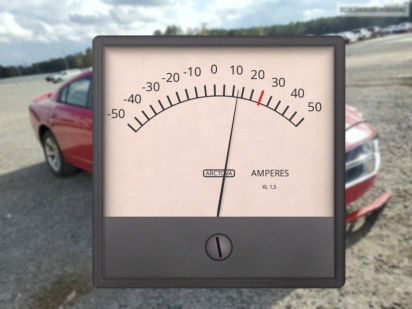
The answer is 12.5 A
